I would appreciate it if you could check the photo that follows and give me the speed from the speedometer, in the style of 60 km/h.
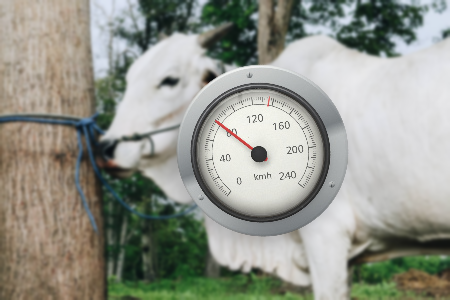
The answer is 80 km/h
